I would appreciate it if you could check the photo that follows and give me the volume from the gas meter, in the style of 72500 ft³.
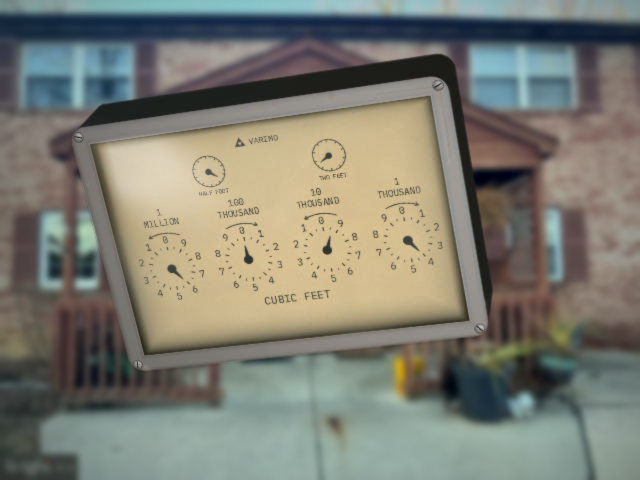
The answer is 599400 ft³
